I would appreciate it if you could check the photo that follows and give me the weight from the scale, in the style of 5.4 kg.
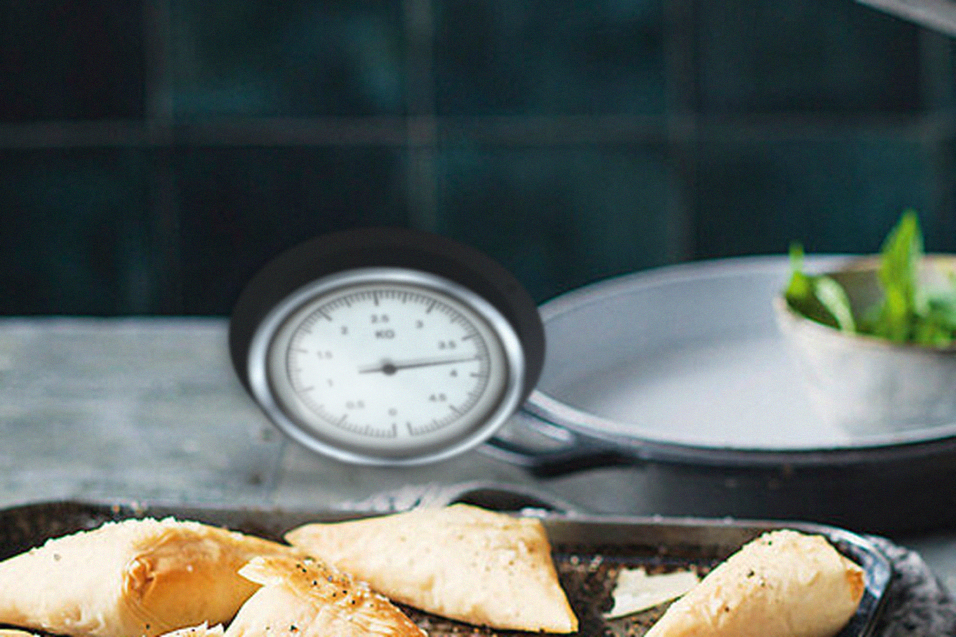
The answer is 3.75 kg
